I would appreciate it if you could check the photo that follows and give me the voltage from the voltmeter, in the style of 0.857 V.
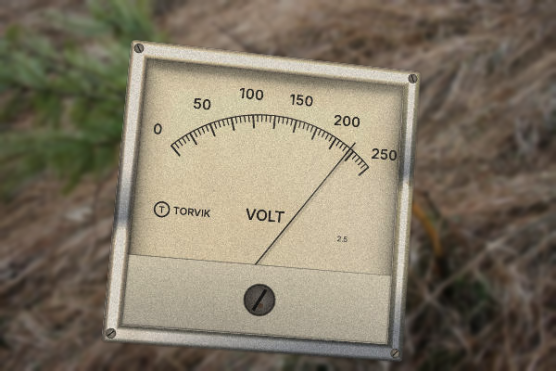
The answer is 220 V
